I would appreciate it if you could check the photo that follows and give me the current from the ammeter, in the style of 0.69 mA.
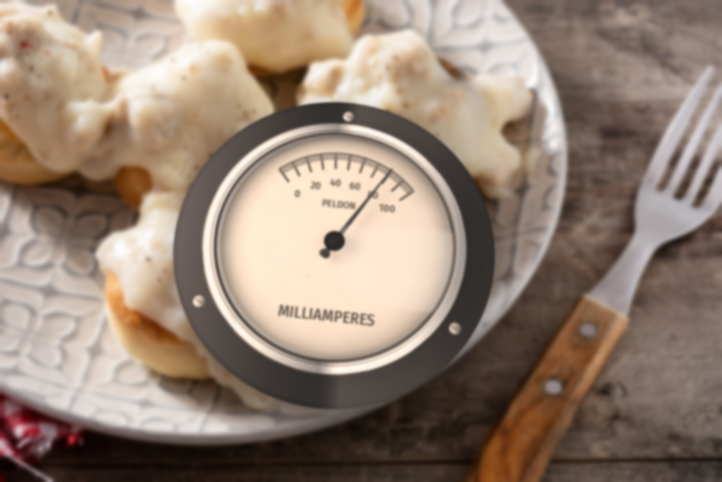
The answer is 80 mA
